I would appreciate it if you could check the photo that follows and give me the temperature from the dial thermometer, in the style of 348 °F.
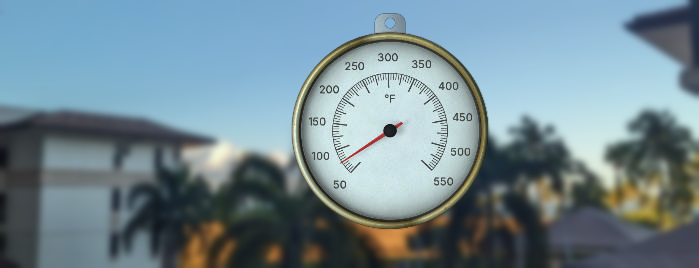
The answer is 75 °F
